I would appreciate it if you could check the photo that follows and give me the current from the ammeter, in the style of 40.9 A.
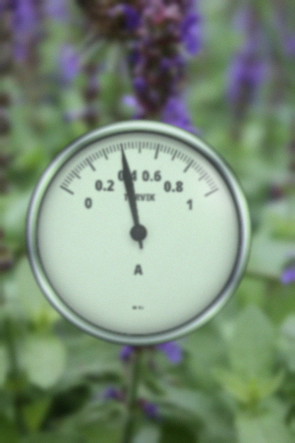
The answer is 0.4 A
